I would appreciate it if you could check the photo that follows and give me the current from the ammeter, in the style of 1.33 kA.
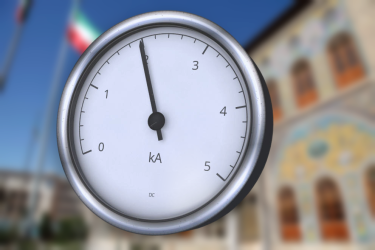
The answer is 2 kA
